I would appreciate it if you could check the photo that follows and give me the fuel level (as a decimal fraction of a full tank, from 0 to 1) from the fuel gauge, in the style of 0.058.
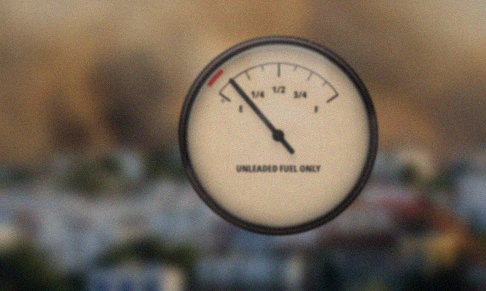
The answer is 0.125
